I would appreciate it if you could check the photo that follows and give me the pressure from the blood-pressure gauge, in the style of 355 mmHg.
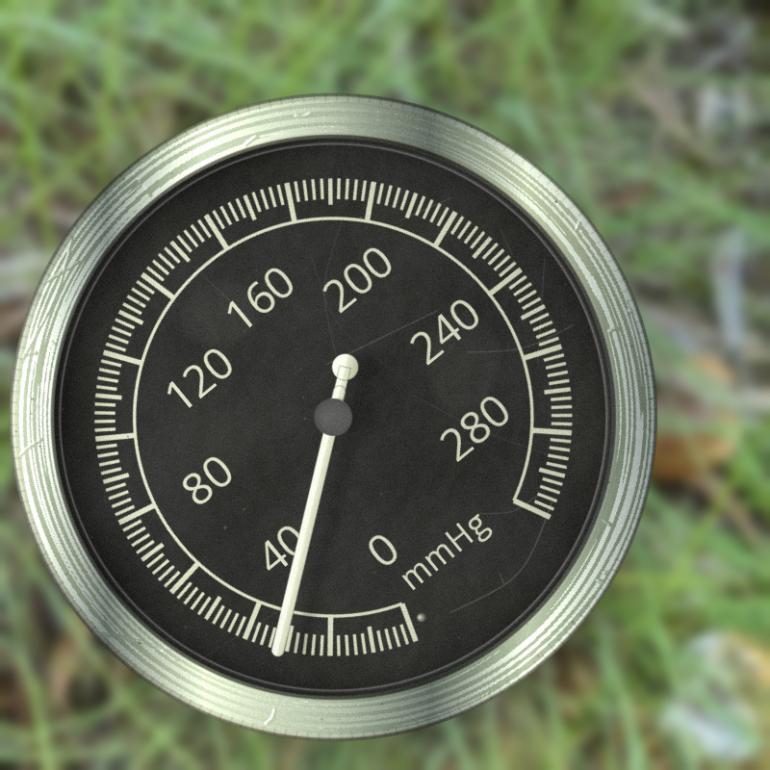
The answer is 32 mmHg
